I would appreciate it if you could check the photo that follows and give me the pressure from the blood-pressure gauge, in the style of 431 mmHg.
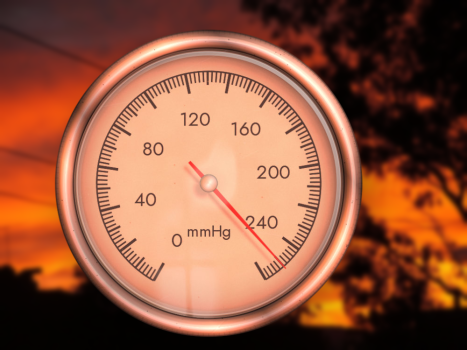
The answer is 250 mmHg
